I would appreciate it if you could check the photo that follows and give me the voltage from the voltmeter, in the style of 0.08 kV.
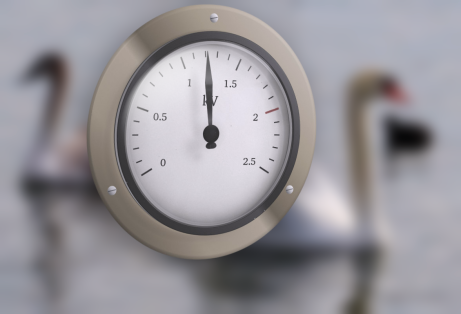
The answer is 1.2 kV
